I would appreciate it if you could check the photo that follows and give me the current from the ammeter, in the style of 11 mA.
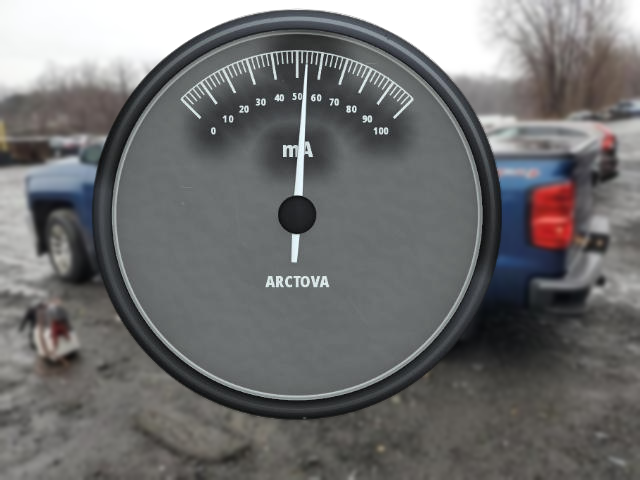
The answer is 54 mA
